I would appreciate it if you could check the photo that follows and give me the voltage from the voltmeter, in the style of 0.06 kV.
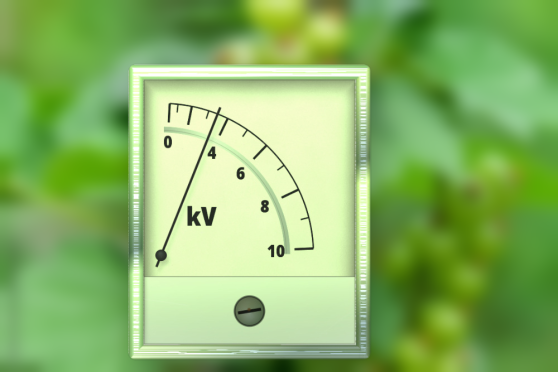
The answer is 3.5 kV
